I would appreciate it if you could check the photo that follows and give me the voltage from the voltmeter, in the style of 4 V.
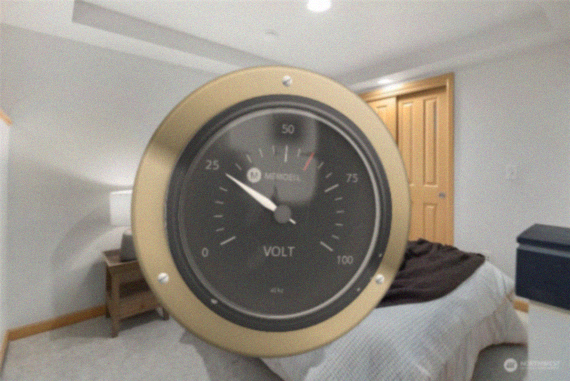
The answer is 25 V
